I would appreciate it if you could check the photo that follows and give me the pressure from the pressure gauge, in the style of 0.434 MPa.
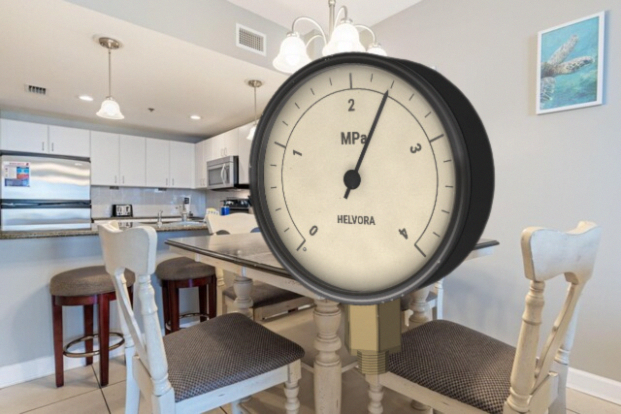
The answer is 2.4 MPa
